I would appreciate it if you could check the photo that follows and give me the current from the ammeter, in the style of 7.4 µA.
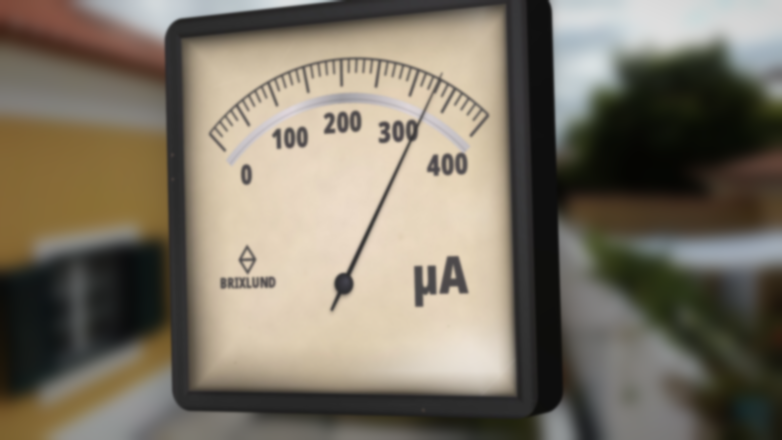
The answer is 330 µA
